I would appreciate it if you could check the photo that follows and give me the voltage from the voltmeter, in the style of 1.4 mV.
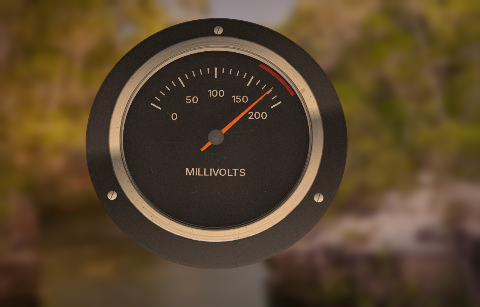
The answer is 180 mV
